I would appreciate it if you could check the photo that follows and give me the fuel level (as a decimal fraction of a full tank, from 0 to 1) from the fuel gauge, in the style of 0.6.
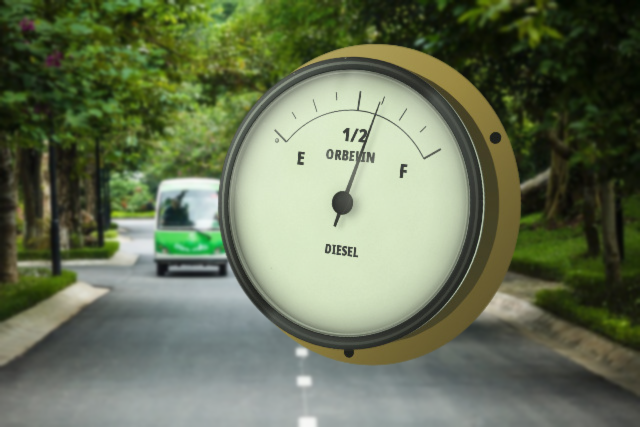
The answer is 0.625
